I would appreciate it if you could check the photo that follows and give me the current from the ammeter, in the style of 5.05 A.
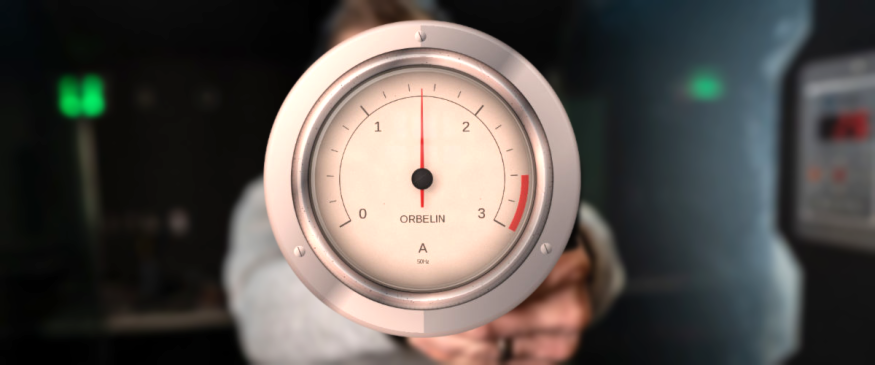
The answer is 1.5 A
